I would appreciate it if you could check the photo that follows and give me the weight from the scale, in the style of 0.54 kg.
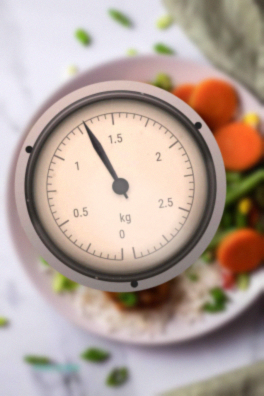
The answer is 1.3 kg
